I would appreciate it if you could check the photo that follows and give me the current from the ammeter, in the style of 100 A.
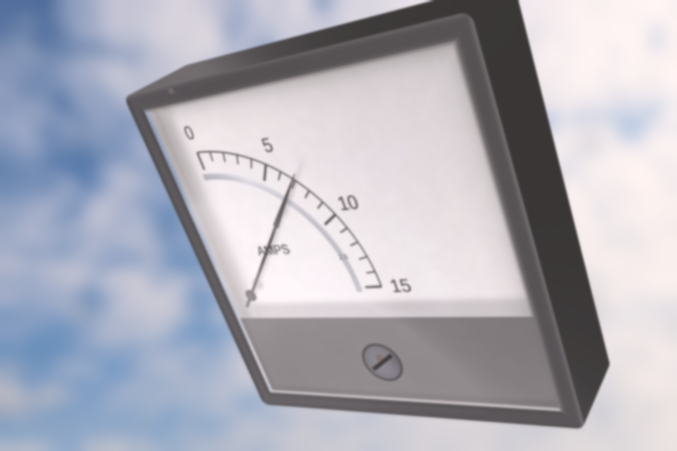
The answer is 7 A
